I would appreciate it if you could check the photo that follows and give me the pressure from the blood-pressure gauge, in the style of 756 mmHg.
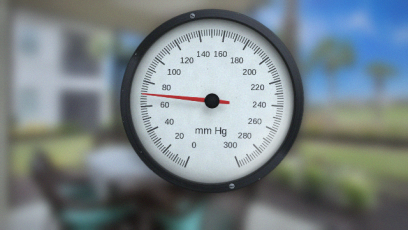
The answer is 70 mmHg
